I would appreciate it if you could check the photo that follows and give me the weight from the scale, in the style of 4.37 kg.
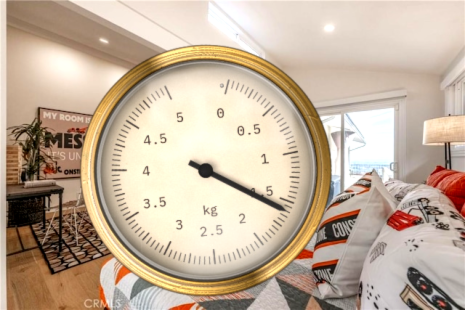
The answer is 1.6 kg
